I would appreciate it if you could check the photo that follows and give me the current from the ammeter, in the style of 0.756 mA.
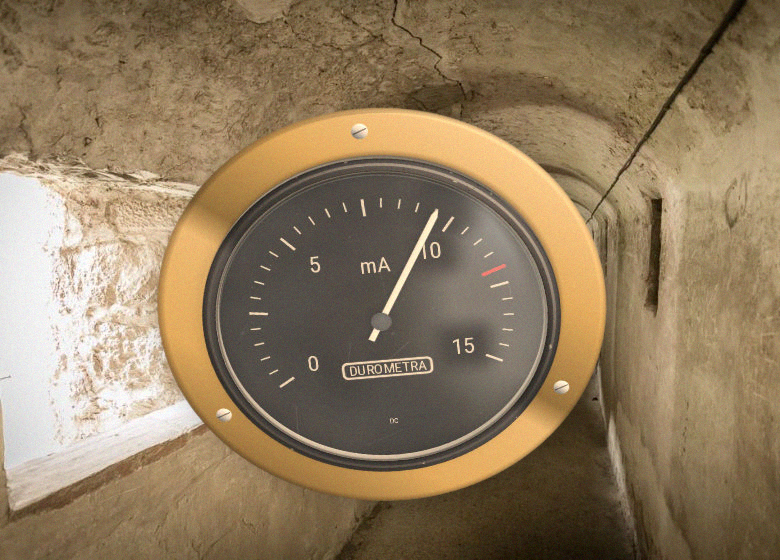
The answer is 9.5 mA
